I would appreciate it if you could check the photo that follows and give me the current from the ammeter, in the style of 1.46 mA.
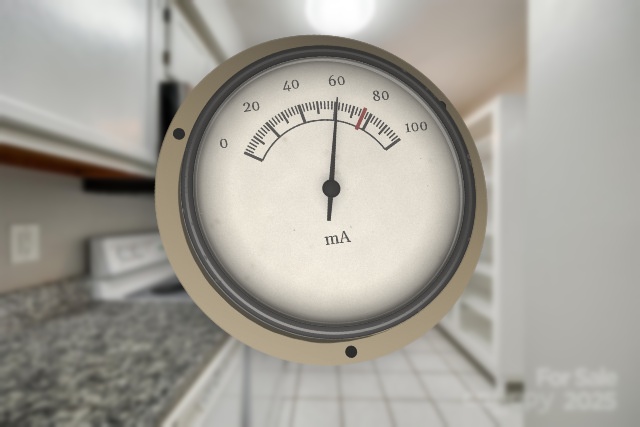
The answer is 60 mA
